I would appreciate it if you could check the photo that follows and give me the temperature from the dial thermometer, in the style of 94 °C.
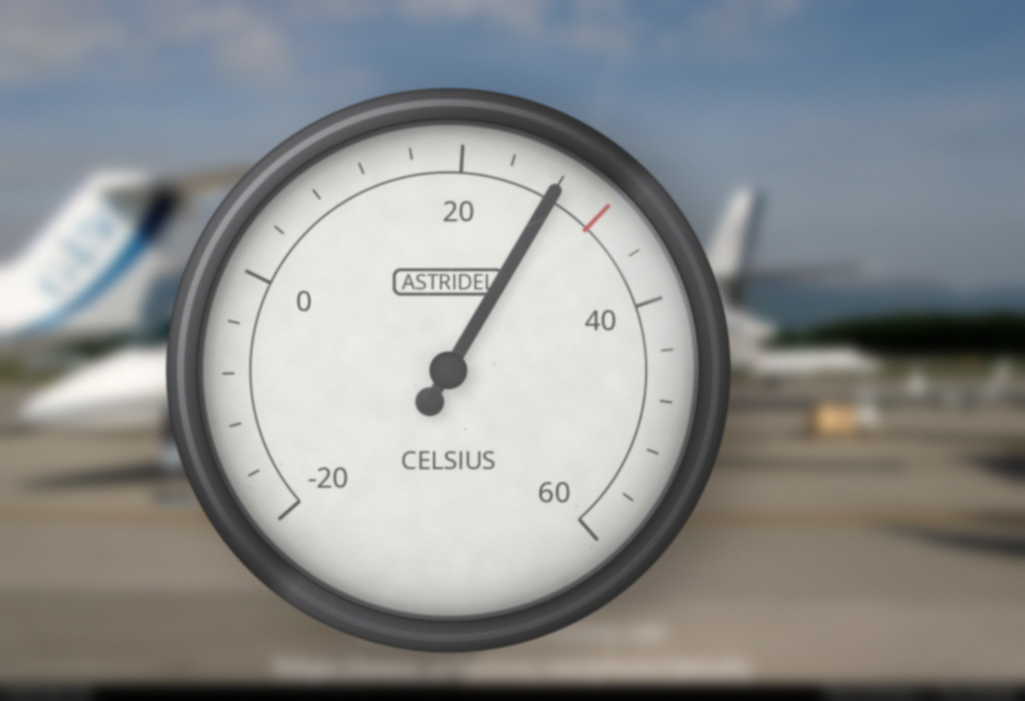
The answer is 28 °C
